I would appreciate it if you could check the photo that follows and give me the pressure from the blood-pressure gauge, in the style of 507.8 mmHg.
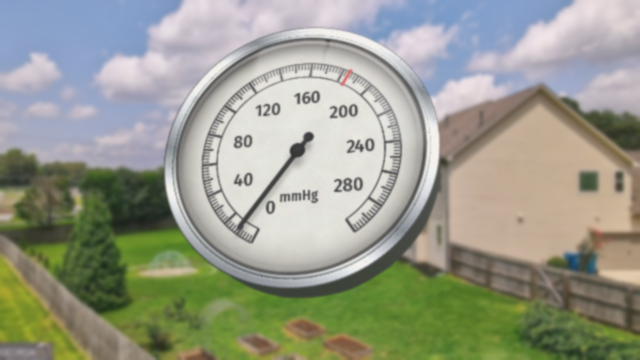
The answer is 10 mmHg
